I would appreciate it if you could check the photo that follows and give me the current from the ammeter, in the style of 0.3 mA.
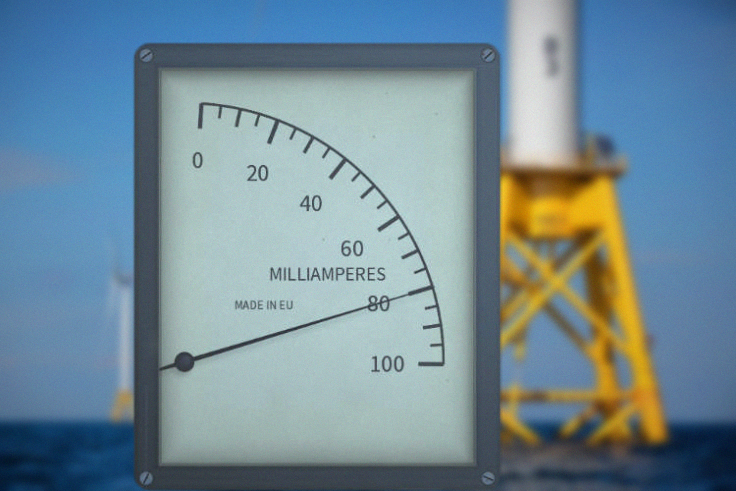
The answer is 80 mA
